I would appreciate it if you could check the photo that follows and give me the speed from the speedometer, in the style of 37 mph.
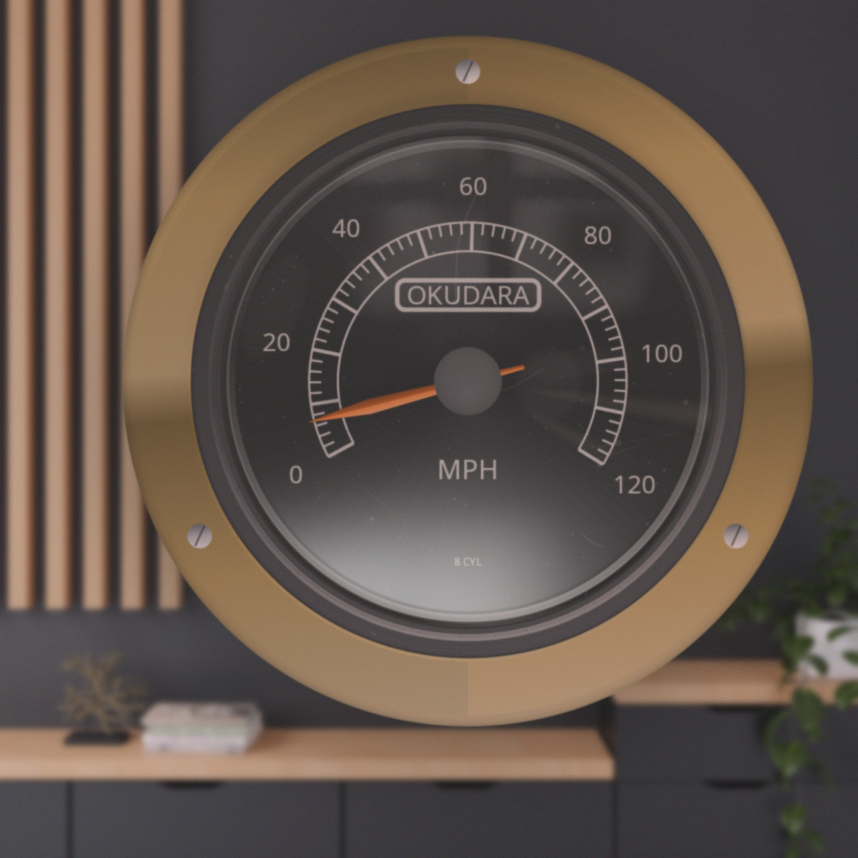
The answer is 7 mph
